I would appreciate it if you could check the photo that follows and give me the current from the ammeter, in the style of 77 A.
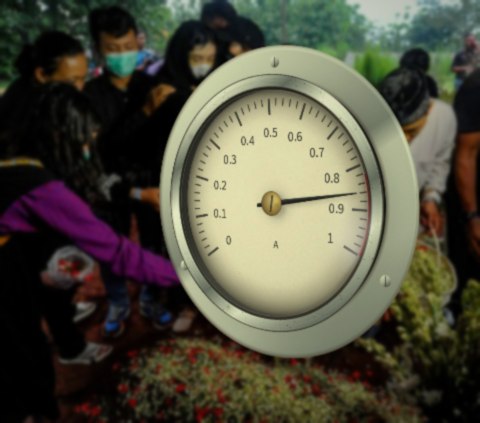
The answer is 0.86 A
